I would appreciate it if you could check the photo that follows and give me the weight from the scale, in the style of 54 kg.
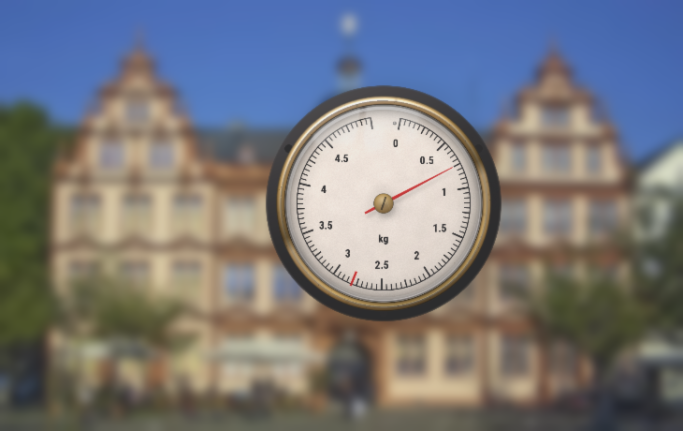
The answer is 0.75 kg
